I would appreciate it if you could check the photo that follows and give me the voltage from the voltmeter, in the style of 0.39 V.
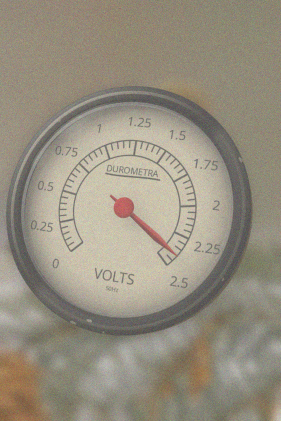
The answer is 2.4 V
